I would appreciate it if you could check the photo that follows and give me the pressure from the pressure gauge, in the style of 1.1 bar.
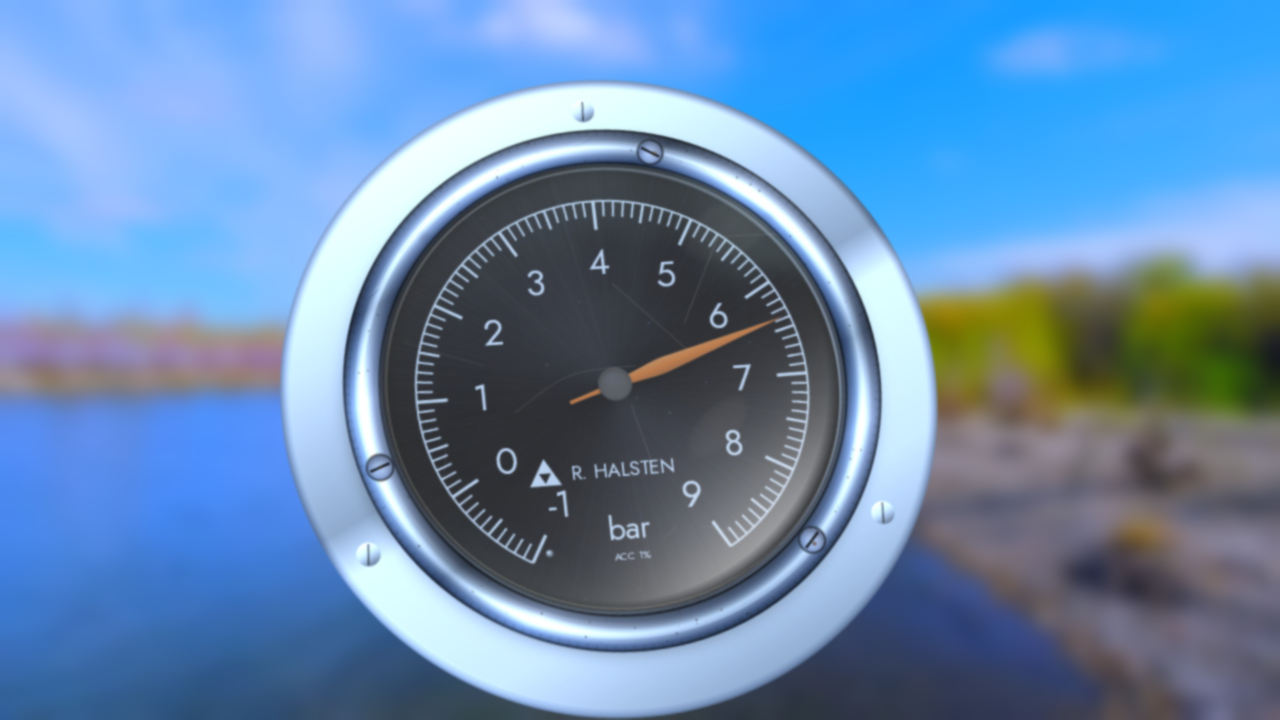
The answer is 6.4 bar
